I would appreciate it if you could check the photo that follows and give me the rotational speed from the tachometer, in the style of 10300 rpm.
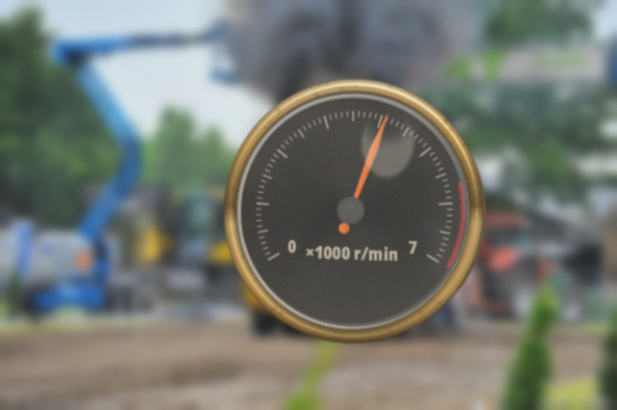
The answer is 4100 rpm
